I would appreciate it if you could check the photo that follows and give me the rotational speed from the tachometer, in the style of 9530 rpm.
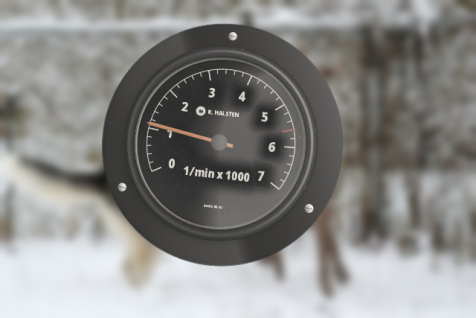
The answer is 1100 rpm
